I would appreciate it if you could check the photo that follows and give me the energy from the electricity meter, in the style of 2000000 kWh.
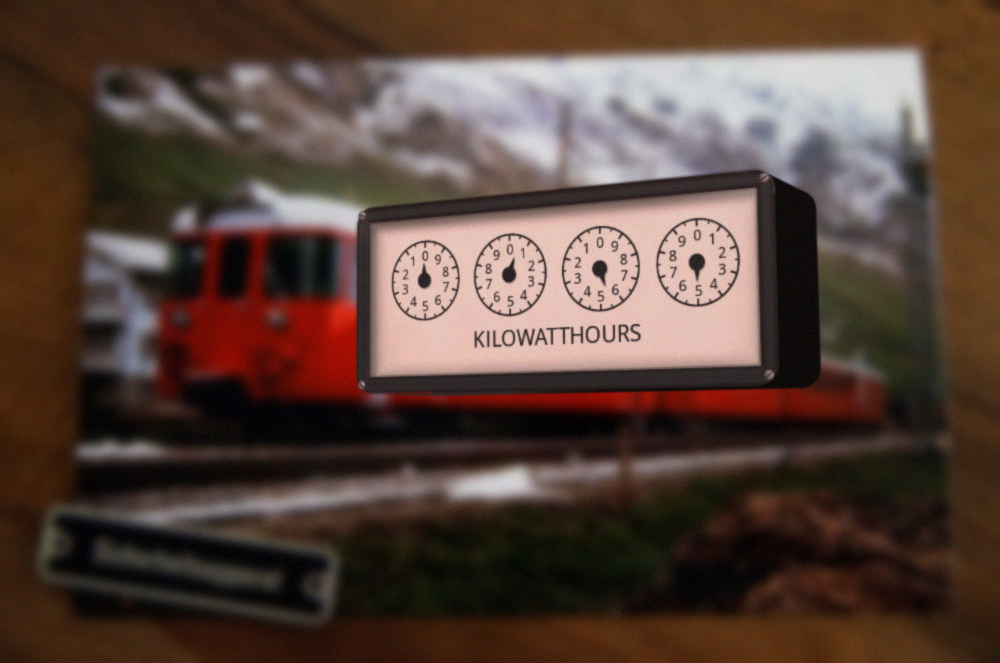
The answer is 55 kWh
